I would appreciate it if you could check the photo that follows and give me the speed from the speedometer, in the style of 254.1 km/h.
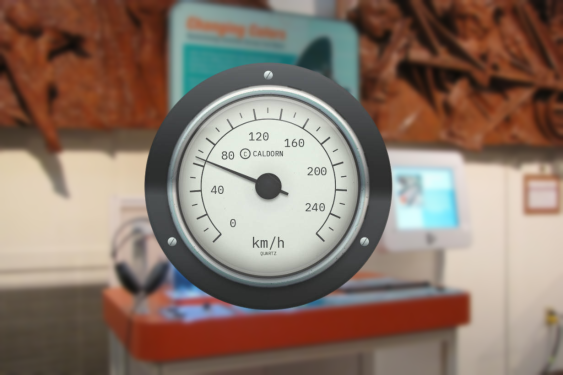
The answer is 65 km/h
